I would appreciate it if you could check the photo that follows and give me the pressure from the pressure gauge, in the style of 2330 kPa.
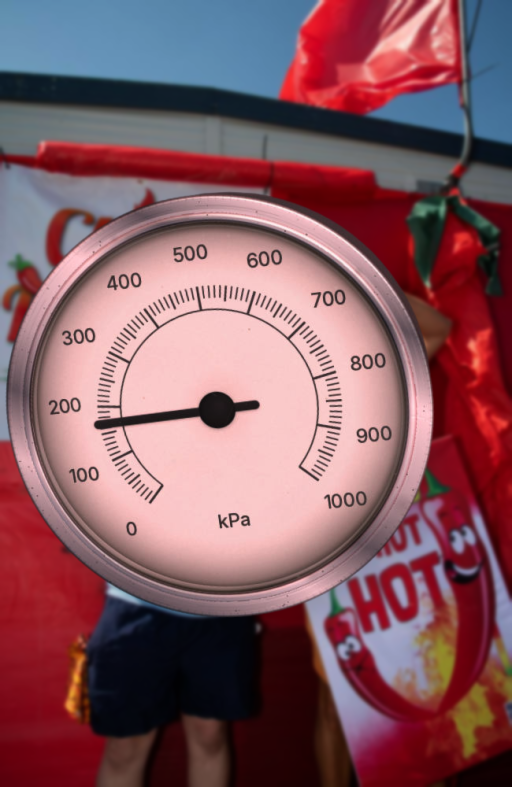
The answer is 170 kPa
